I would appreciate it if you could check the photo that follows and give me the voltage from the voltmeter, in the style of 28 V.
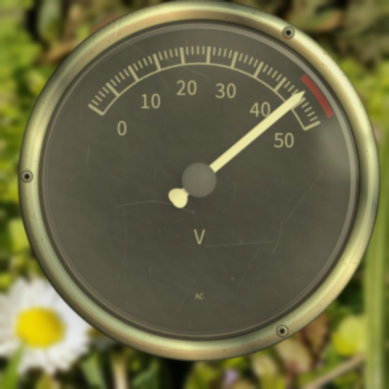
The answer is 44 V
